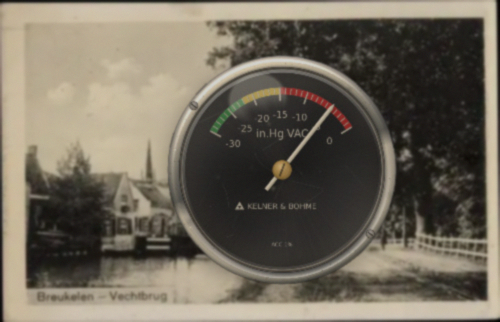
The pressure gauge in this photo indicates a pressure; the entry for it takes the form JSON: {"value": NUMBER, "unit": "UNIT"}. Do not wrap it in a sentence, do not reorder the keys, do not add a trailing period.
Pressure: {"value": -5, "unit": "inHg"}
